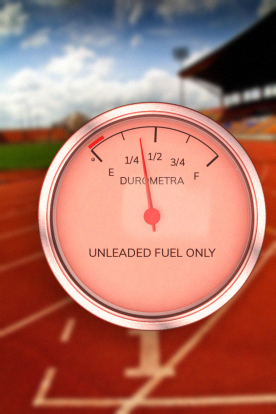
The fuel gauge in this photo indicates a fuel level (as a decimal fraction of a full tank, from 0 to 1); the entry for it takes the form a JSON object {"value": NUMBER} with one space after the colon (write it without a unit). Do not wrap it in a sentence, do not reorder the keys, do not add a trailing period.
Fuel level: {"value": 0.375}
